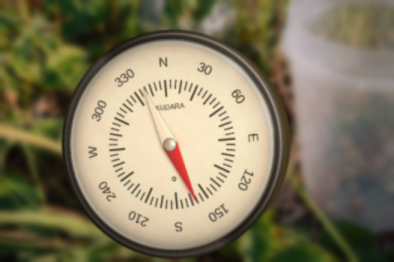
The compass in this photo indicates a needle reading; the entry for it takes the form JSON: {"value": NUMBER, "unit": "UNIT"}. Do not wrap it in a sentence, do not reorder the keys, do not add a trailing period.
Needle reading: {"value": 160, "unit": "°"}
